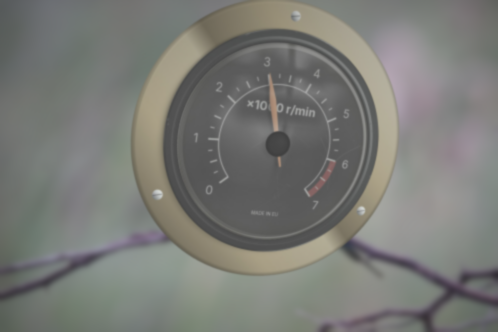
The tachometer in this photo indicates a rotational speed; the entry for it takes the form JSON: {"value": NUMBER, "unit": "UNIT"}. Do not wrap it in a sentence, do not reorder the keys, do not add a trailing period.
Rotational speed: {"value": 3000, "unit": "rpm"}
